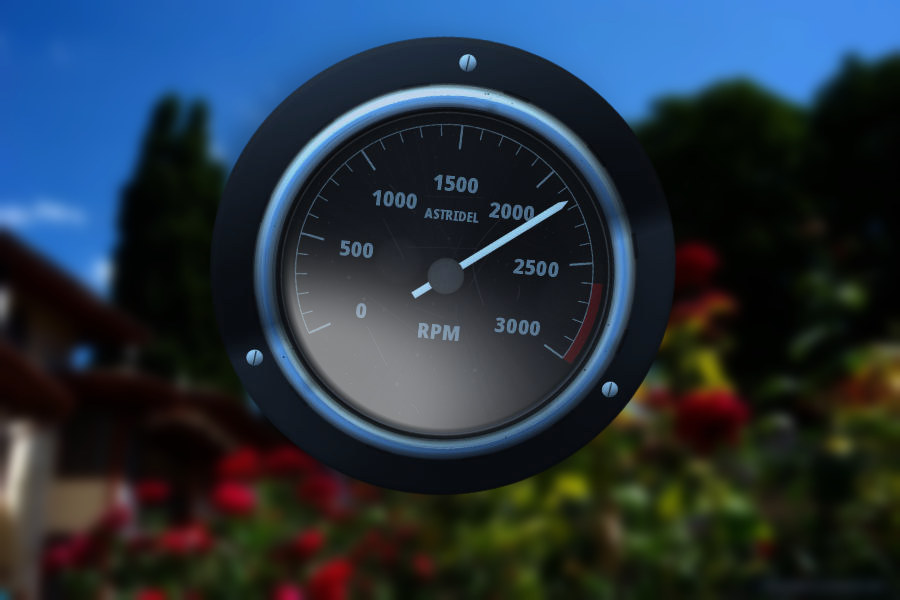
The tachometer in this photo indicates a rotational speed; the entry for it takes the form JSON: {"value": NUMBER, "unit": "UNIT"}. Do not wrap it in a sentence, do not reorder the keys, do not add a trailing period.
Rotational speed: {"value": 2150, "unit": "rpm"}
